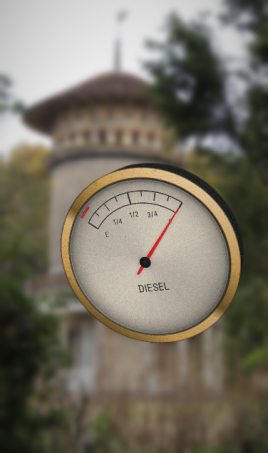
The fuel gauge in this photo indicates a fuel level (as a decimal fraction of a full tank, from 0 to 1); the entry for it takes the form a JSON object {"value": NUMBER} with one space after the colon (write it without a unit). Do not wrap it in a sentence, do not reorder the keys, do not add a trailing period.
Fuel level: {"value": 1}
